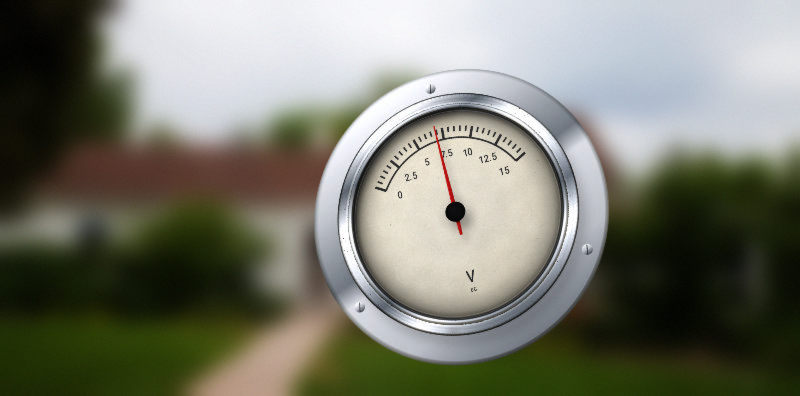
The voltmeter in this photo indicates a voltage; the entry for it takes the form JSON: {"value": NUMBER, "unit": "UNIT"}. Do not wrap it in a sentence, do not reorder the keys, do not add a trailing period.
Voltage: {"value": 7, "unit": "V"}
